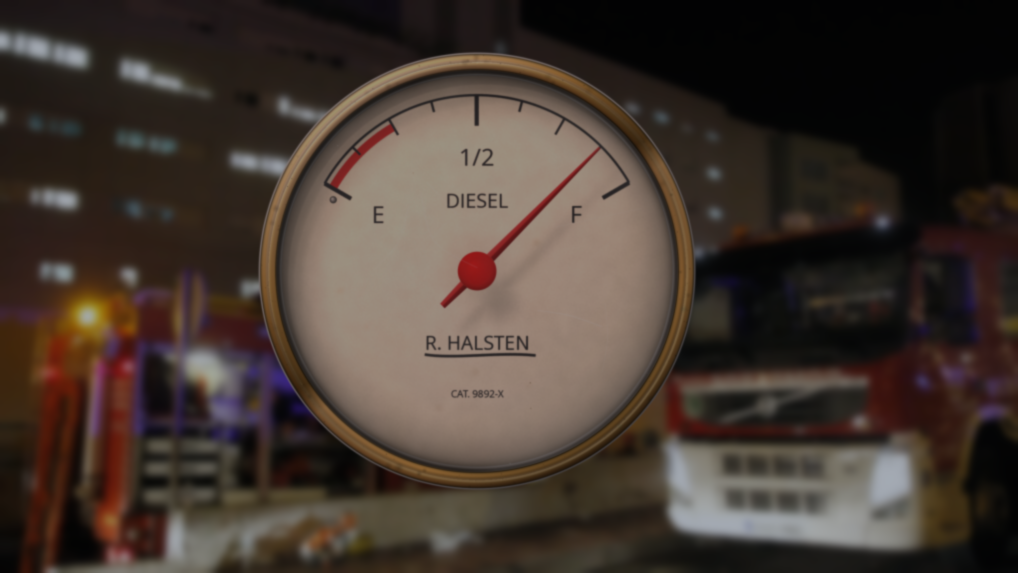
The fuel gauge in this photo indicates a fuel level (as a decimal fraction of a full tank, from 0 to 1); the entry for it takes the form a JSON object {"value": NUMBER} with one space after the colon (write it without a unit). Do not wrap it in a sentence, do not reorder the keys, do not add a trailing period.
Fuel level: {"value": 0.875}
